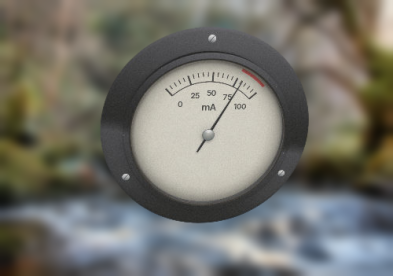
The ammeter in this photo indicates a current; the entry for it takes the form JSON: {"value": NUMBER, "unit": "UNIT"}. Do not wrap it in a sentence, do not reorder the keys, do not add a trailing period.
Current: {"value": 80, "unit": "mA"}
